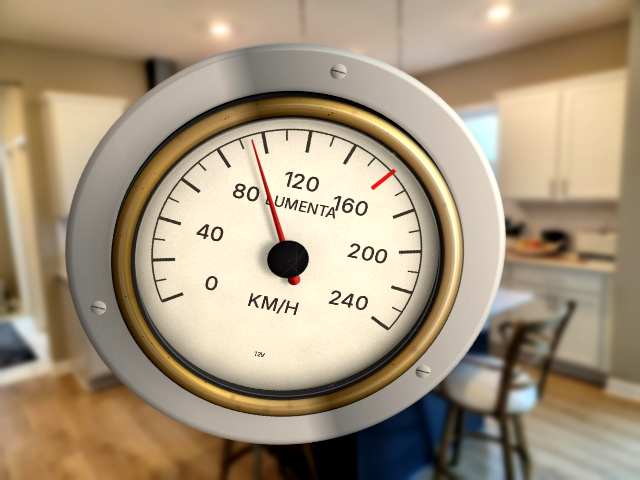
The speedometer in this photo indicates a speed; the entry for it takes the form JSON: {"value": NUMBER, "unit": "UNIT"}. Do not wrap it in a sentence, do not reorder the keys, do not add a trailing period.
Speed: {"value": 95, "unit": "km/h"}
